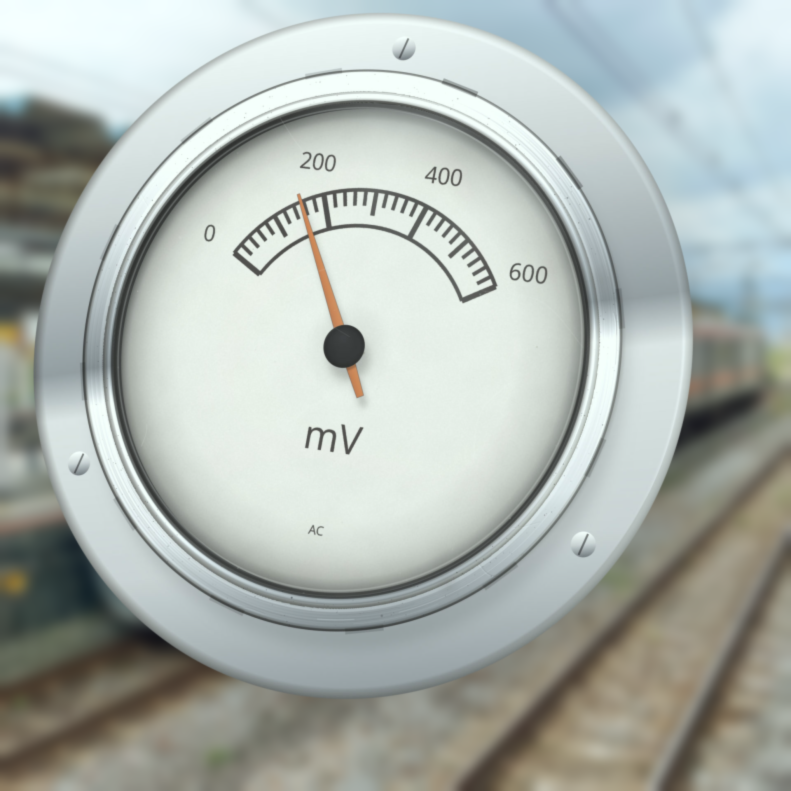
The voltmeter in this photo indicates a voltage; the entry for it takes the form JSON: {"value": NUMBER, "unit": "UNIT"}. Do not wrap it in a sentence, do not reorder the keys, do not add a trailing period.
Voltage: {"value": 160, "unit": "mV"}
